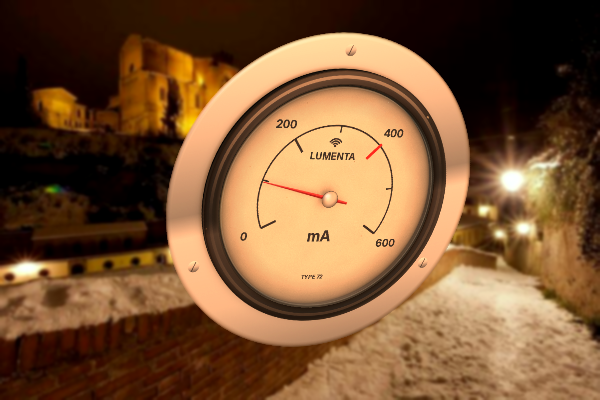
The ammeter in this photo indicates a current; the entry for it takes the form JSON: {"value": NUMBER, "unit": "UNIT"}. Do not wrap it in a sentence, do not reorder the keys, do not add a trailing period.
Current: {"value": 100, "unit": "mA"}
